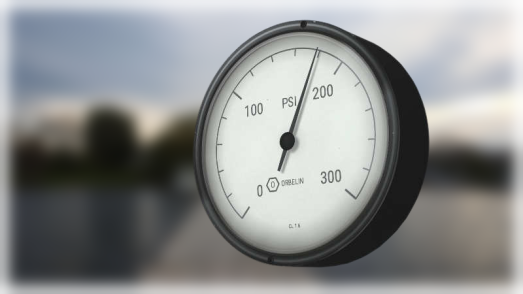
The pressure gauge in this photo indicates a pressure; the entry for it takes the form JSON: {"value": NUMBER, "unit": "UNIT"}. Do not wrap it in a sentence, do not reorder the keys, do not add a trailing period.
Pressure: {"value": 180, "unit": "psi"}
